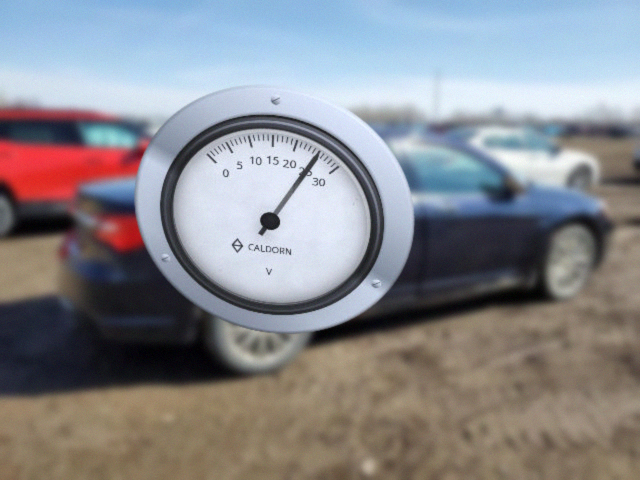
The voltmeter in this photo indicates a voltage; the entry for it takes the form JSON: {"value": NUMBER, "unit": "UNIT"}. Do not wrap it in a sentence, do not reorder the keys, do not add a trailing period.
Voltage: {"value": 25, "unit": "V"}
